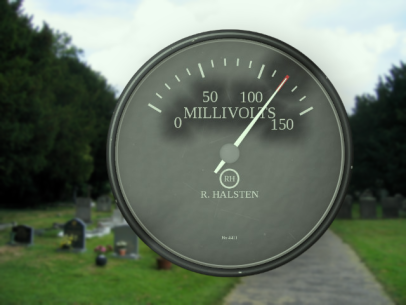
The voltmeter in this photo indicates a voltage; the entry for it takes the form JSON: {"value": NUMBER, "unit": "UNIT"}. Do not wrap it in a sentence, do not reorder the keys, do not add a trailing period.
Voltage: {"value": 120, "unit": "mV"}
